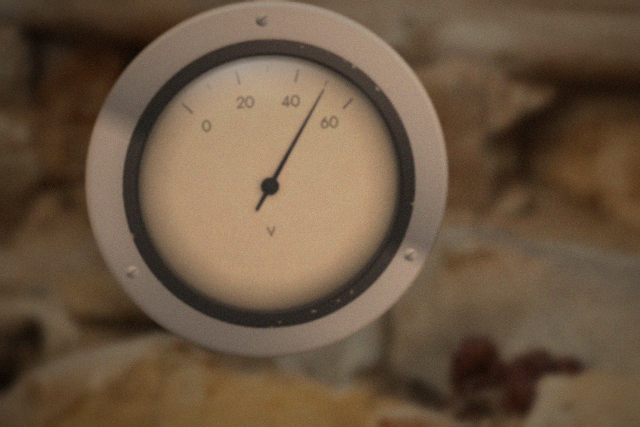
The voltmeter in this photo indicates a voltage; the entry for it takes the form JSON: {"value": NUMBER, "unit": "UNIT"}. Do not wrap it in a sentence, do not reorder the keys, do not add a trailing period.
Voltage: {"value": 50, "unit": "V"}
